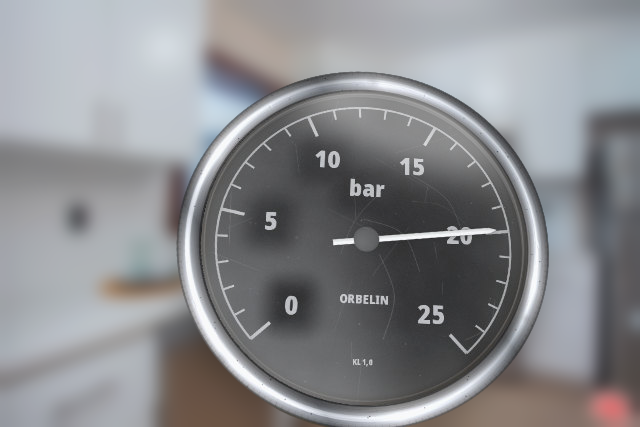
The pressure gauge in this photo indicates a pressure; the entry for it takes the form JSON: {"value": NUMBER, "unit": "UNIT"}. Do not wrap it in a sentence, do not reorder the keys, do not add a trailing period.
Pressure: {"value": 20, "unit": "bar"}
